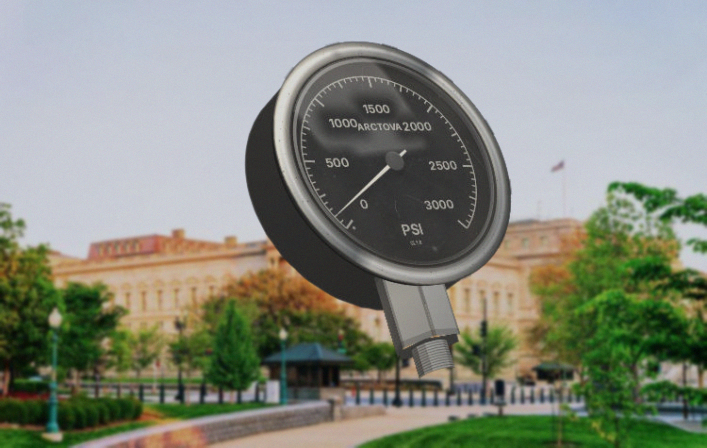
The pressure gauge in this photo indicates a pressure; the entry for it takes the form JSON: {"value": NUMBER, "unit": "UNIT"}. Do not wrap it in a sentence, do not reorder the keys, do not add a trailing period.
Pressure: {"value": 100, "unit": "psi"}
